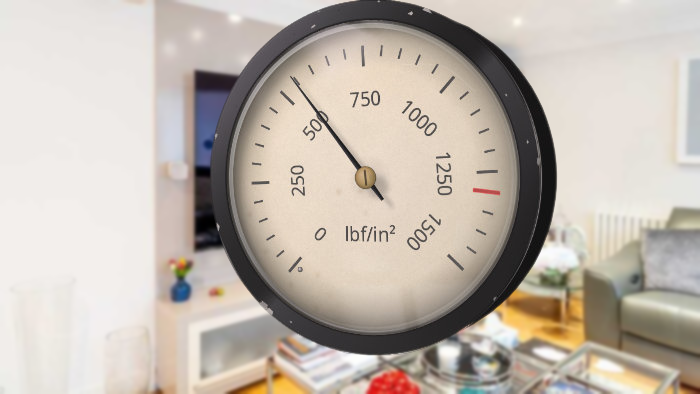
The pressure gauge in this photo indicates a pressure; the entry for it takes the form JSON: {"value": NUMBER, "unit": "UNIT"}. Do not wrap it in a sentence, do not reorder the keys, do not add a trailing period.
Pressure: {"value": 550, "unit": "psi"}
